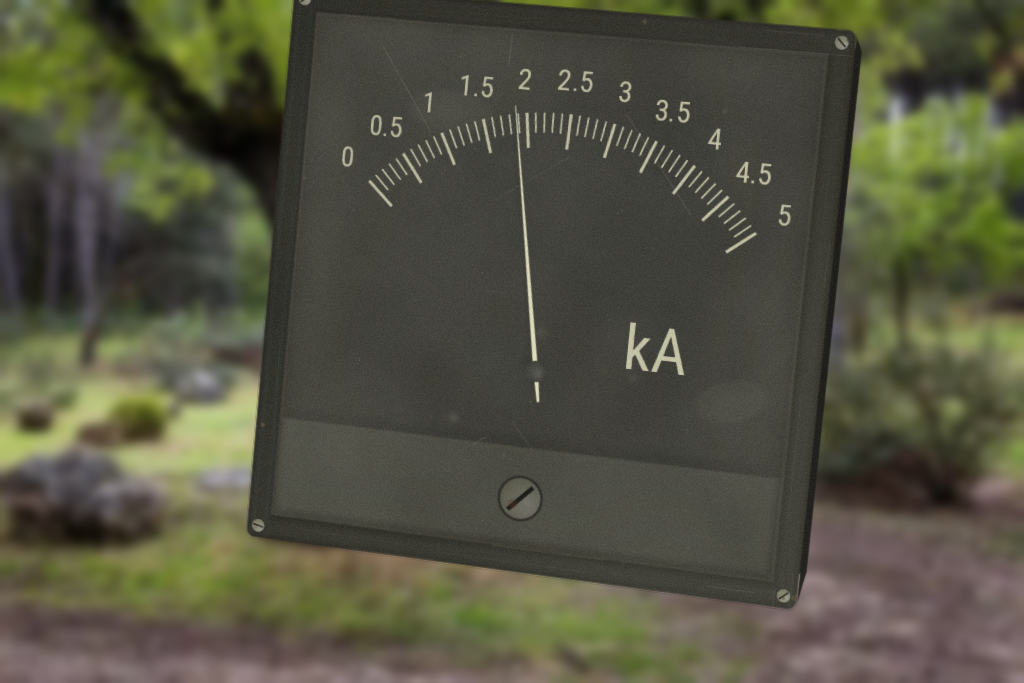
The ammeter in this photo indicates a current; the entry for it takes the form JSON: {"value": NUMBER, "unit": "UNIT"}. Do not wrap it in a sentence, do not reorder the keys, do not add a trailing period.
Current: {"value": 1.9, "unit": "kA"}
